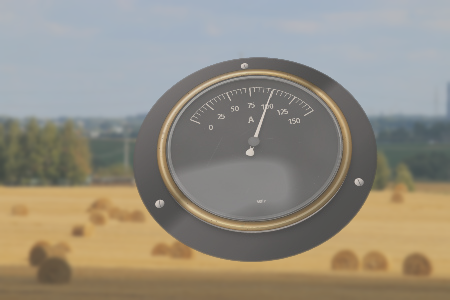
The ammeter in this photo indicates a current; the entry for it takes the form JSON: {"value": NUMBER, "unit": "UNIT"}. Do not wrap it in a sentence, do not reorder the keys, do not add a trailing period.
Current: {"value": 100, "unit": "A"}
